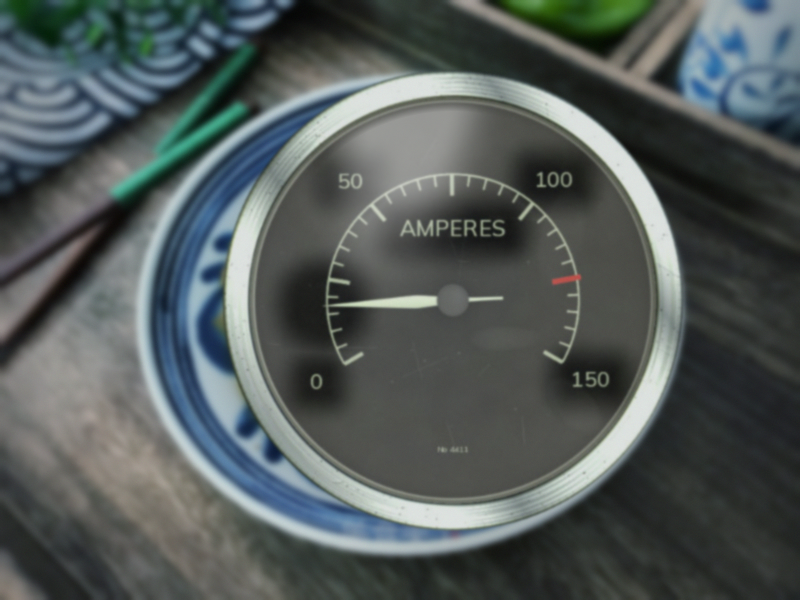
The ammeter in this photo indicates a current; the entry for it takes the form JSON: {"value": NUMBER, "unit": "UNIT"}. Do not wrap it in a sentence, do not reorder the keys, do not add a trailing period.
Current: {"value": 17.5, "unit": "A"}
